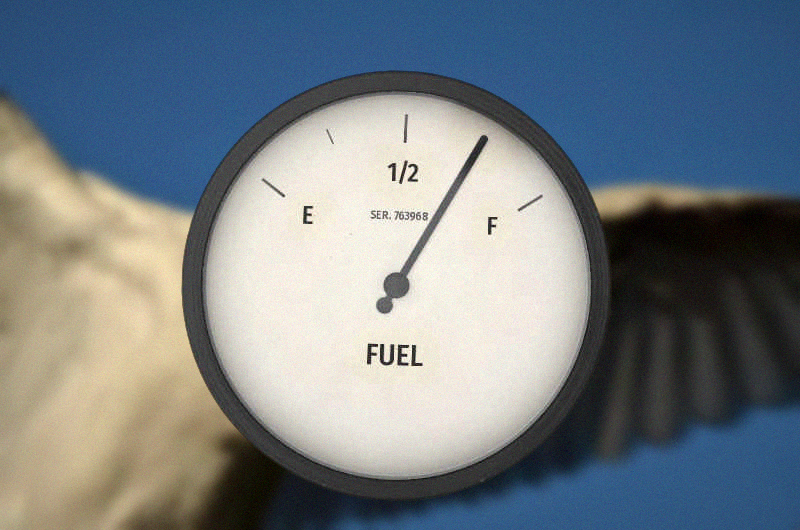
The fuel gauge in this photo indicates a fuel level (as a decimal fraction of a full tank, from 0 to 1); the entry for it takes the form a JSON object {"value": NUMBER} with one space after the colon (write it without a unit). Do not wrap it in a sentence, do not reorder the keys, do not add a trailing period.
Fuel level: {"value": 0.75}
